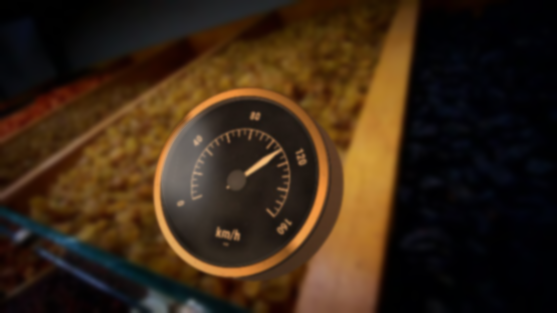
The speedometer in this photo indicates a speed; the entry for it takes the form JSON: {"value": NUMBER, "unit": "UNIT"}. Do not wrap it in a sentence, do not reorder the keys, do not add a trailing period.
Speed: {"value": 110, "unit": "km/h"}
